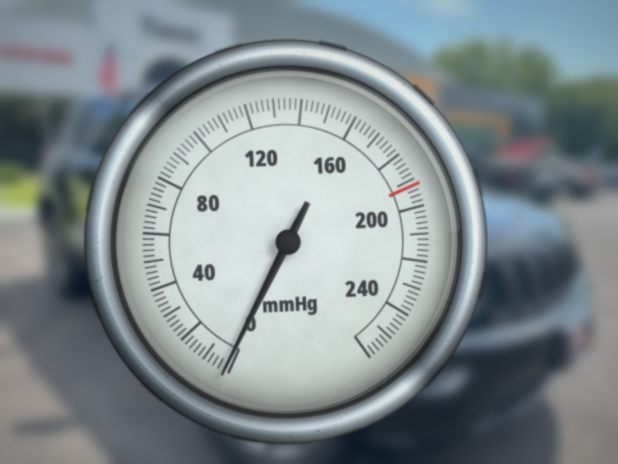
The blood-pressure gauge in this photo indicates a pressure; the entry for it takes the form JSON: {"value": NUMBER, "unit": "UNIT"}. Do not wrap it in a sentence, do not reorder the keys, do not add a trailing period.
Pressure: {"value": 2, "unit": "mmHg"}
